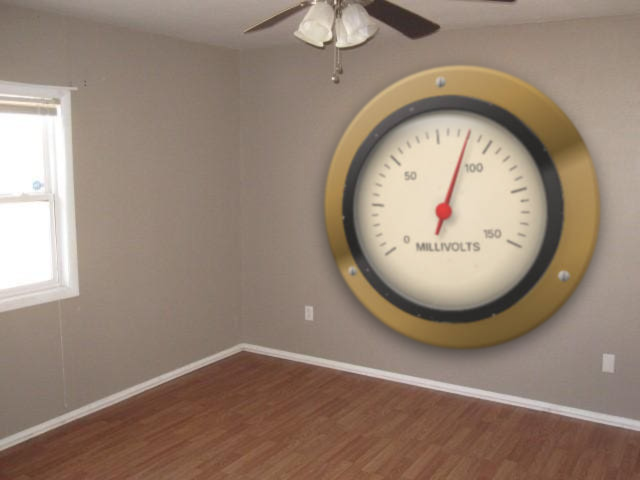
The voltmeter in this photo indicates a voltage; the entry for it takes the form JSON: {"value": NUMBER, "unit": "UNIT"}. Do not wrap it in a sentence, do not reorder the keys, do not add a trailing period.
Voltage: {"value": 90, "unit": "mV"}
